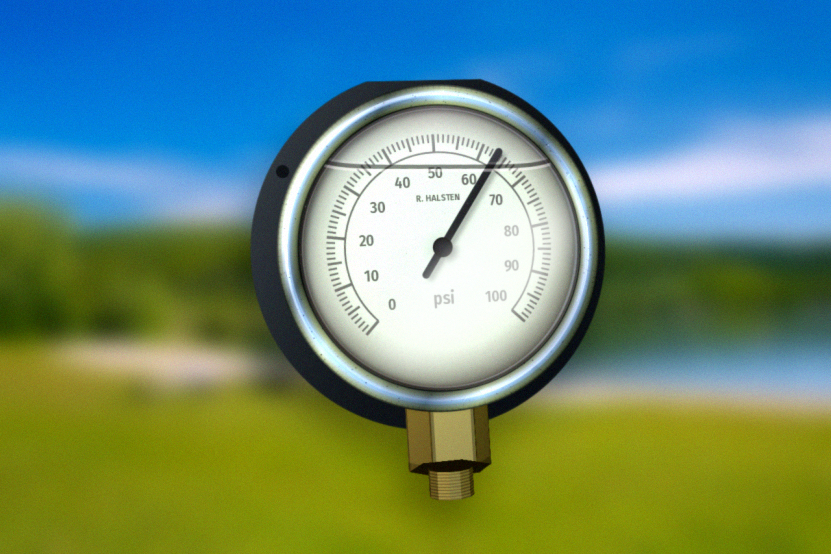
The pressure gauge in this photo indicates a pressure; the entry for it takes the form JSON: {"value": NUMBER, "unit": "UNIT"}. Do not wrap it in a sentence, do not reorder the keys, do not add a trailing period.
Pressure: {"value": 63, "unit": "psi"}
